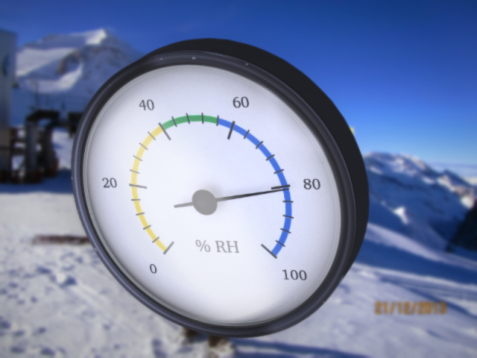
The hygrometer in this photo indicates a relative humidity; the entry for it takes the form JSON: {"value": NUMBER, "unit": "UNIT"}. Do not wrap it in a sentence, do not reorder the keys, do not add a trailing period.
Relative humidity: {"value": 80, "unit": "%"}
